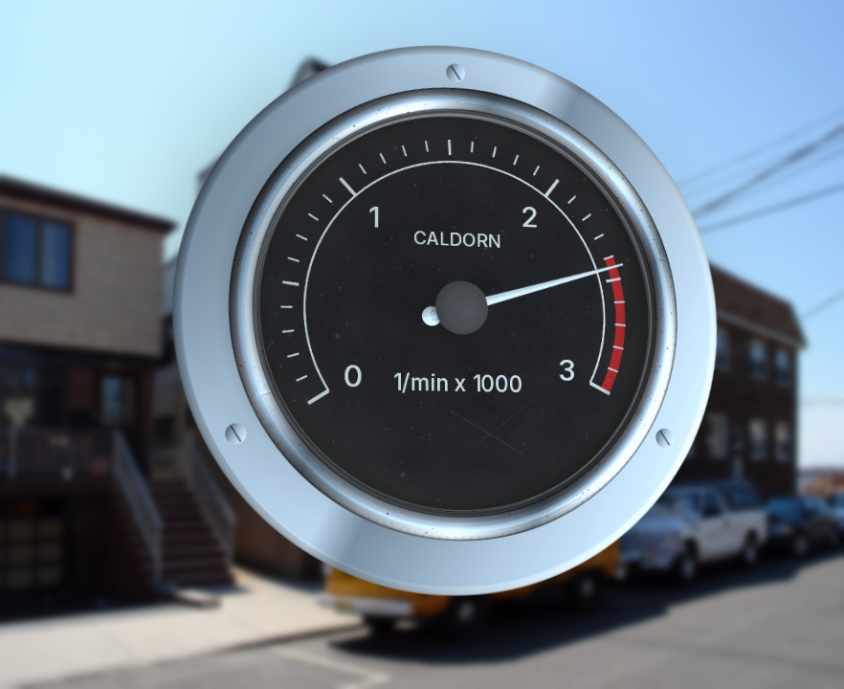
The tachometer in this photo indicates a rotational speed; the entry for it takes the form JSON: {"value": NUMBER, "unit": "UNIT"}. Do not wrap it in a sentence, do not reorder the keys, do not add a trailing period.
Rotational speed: {"value": 2450, "unit": "rpm"}
